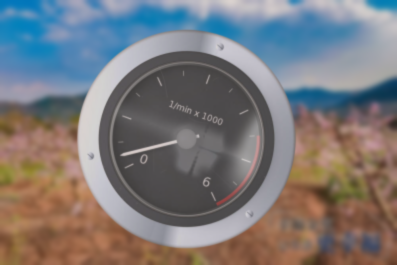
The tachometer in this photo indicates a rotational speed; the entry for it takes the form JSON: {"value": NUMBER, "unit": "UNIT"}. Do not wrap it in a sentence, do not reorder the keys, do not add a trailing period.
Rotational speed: {"value": 250, "unit": "rpm"}
